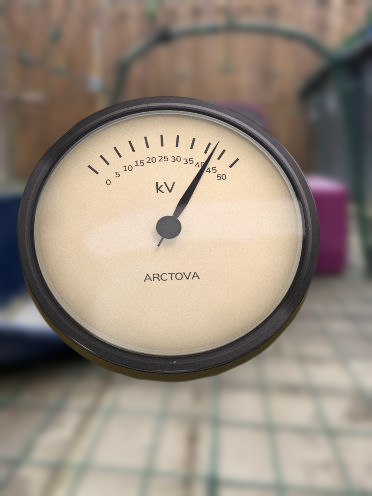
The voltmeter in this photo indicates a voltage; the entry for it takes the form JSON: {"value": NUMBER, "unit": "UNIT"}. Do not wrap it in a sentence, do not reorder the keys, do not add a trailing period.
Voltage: {"value": 42.5, "unit": "kV"}
